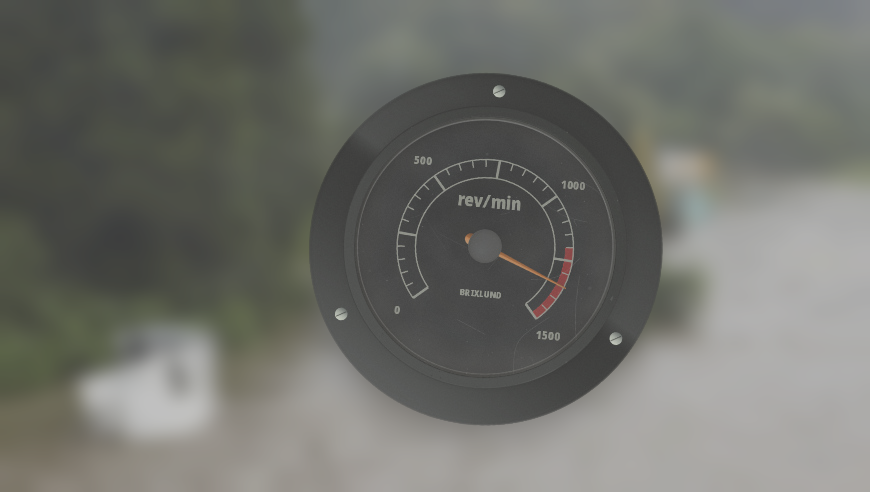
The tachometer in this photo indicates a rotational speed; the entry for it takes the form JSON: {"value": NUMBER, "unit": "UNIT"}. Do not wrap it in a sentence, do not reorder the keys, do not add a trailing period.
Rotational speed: {"value": 1350, "unit": "rpm"}
